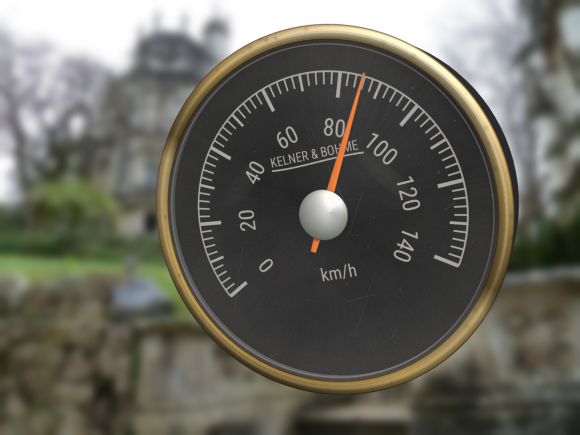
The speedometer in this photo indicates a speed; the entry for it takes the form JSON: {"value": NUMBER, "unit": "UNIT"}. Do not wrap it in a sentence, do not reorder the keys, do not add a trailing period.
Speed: {"value": 86, "unit": "km/h"}
